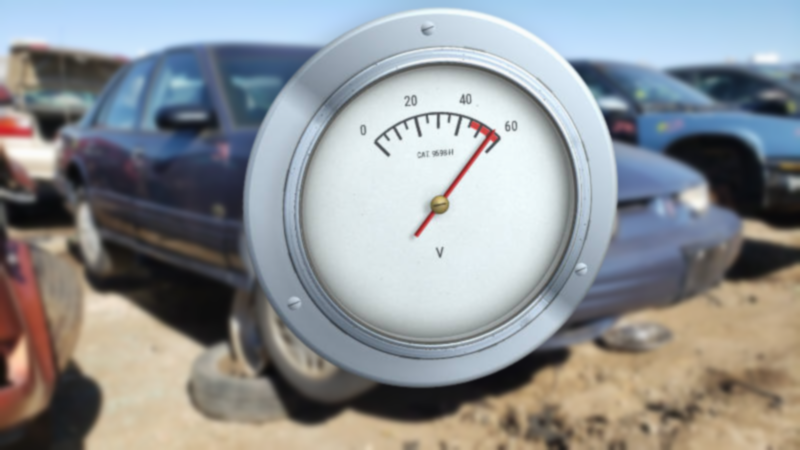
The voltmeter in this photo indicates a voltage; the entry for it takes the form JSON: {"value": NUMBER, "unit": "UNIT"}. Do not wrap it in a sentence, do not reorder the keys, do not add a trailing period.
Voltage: {"value": 55, "unit": "V"}
